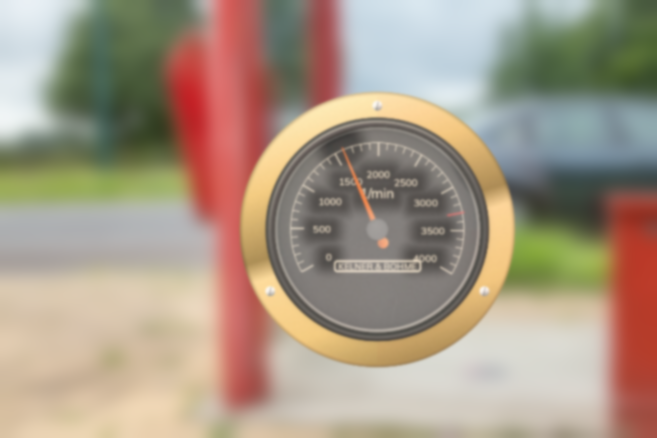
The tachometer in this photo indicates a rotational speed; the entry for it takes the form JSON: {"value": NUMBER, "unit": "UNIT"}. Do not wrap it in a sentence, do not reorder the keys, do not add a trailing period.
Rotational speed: {"value": 1600, "unit": "rpm"}
